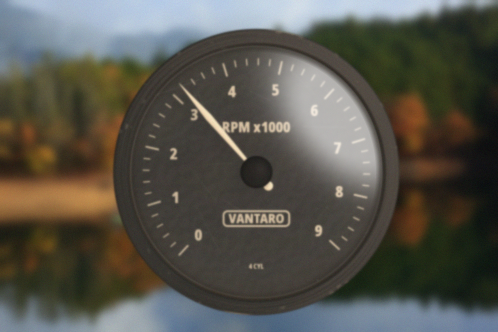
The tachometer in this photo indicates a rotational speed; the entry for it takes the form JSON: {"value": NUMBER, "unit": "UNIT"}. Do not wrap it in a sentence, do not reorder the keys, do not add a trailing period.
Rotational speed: {"value": 3200, "unit": "rpm"}
